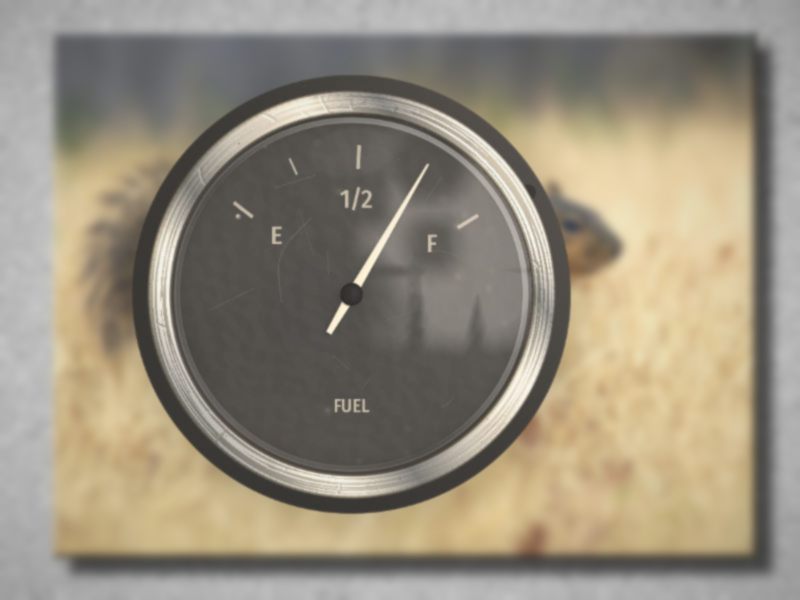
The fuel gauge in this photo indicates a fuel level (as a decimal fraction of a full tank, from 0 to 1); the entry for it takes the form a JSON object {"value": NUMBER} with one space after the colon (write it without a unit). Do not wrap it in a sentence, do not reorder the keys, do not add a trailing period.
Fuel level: {"value": 0.75}
